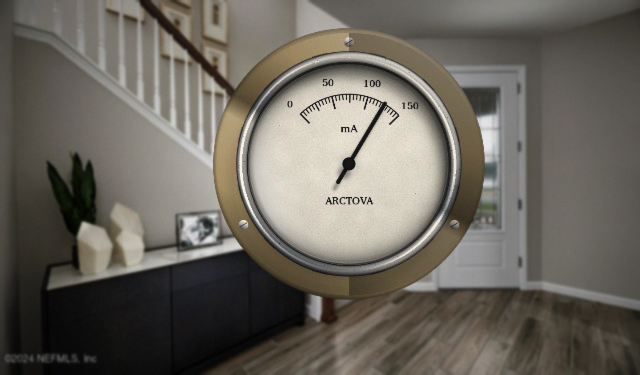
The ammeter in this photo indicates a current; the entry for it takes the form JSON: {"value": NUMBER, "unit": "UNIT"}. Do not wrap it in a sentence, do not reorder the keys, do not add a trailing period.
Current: {"value": 125, "unit": "mA"}
